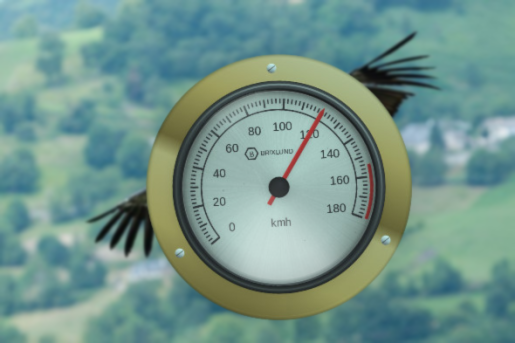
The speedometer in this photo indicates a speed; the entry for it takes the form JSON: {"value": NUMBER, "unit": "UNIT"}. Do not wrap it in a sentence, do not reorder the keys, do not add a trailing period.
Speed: {"value": 120, "unit": "km/h"}
